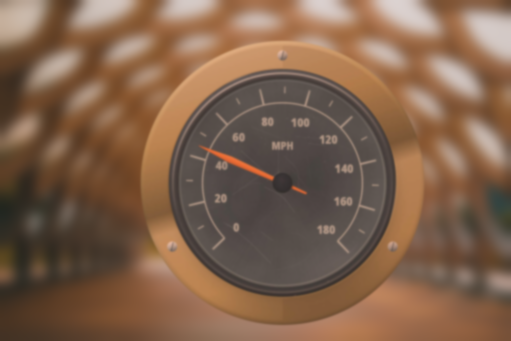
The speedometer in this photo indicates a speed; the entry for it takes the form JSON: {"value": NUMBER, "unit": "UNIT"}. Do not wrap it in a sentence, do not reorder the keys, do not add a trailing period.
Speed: {"value": 45, "unit": "mph"}
